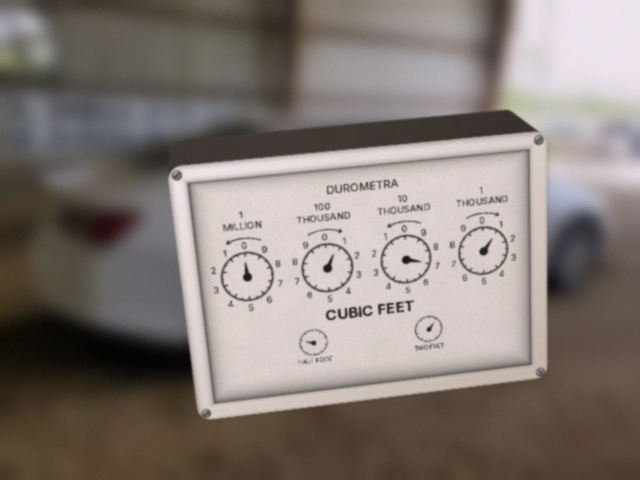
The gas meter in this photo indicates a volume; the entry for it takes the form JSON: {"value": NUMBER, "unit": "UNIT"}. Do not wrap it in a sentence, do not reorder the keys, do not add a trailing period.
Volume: {"value": 7100, "unit": "ft³"}
